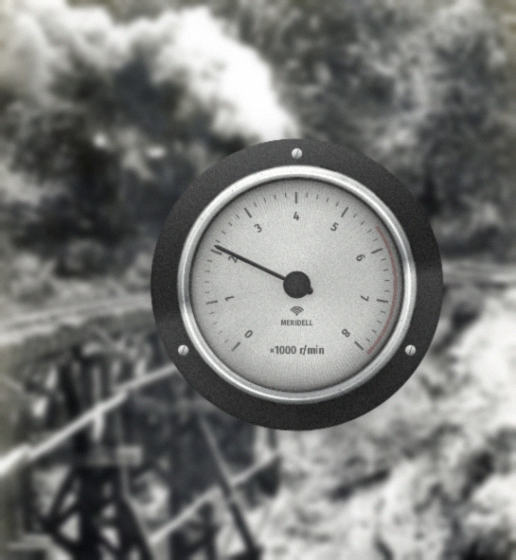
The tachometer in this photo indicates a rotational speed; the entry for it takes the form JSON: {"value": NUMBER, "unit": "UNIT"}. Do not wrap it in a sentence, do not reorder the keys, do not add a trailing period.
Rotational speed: {"value": 2100, "unit": "rpm"}
